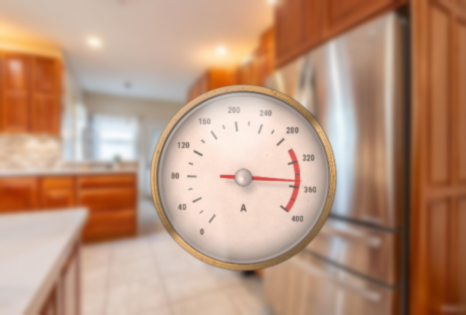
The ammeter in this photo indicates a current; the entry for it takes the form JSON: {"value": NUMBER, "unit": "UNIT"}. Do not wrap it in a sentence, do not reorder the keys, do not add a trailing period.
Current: {"value": 350, "unit": "A"}
